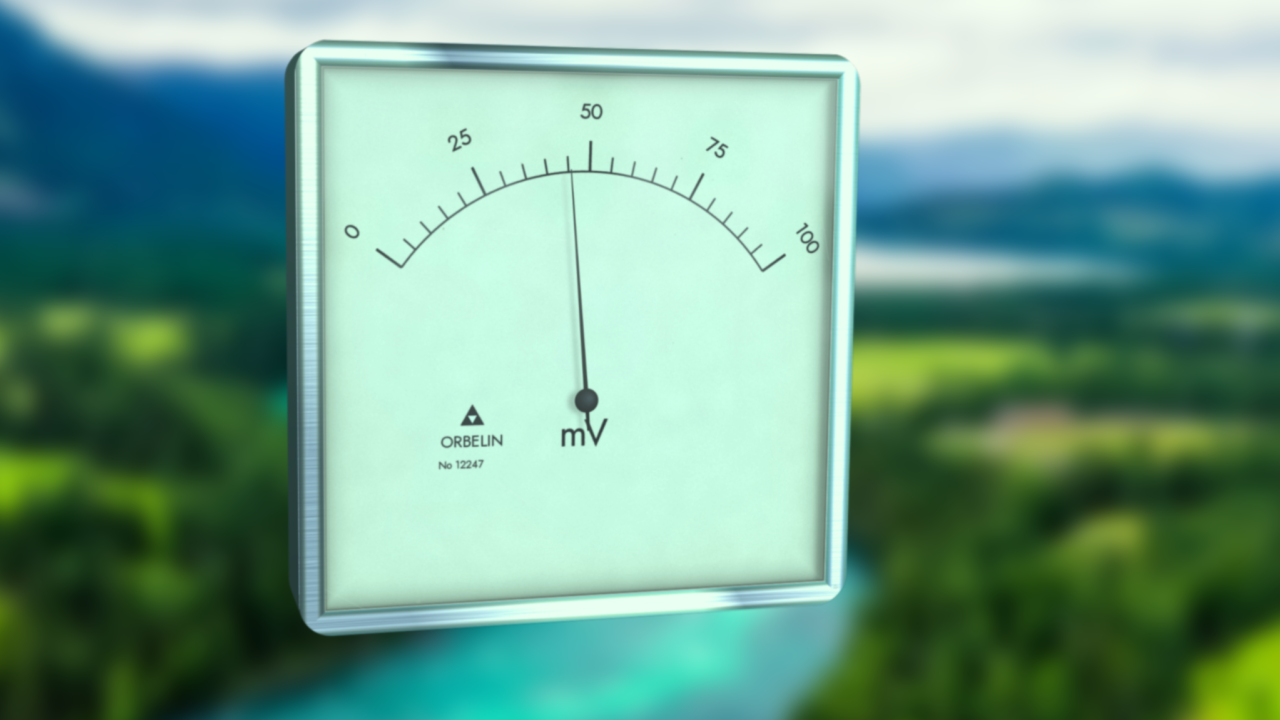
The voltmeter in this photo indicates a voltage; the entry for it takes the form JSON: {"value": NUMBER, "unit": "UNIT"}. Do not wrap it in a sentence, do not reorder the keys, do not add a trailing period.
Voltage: {"value": 45, "unit": "mV"}
